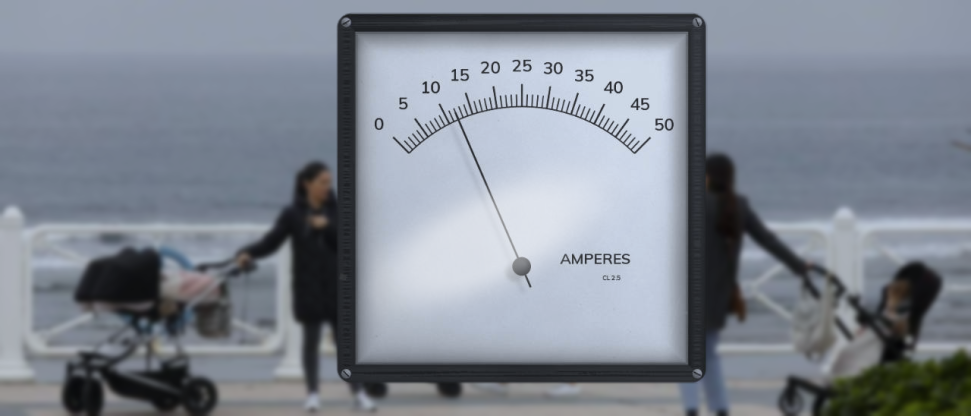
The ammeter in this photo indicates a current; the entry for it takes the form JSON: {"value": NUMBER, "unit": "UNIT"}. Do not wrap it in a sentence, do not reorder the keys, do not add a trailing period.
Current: {"value": 12, "unit": "A"}
